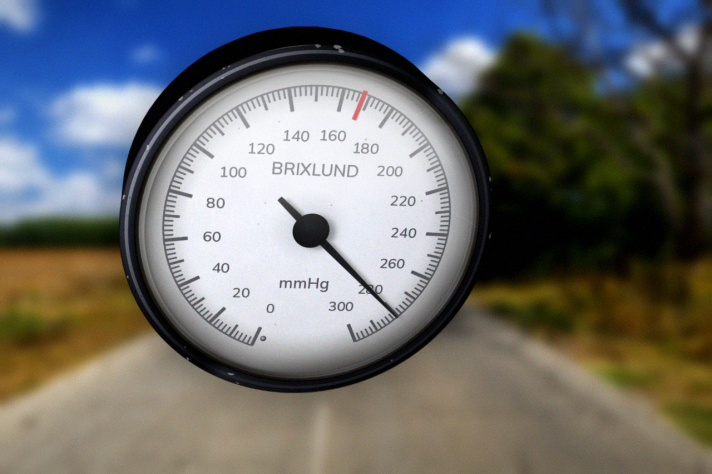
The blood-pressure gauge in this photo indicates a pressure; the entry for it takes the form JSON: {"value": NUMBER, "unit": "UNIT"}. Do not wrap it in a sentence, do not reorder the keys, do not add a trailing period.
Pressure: {"value": 280, "unit": "mmHg"}
